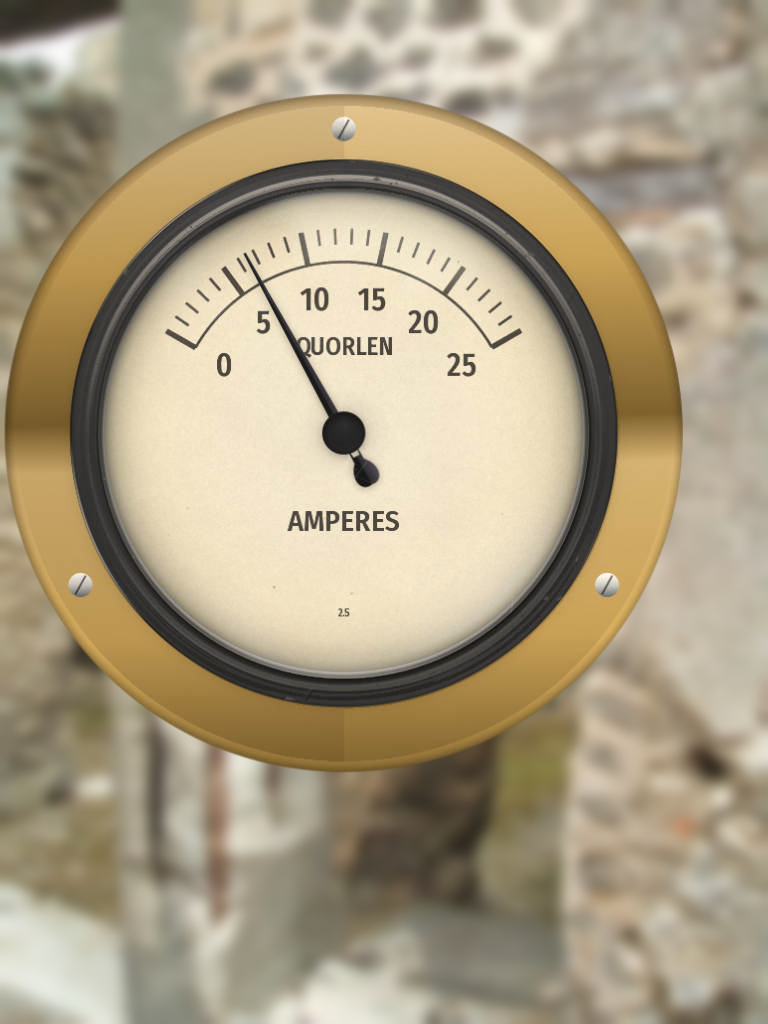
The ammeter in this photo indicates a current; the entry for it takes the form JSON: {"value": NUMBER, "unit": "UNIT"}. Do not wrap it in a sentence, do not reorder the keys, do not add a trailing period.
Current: {"value": 6.5, "unit": "A"}
